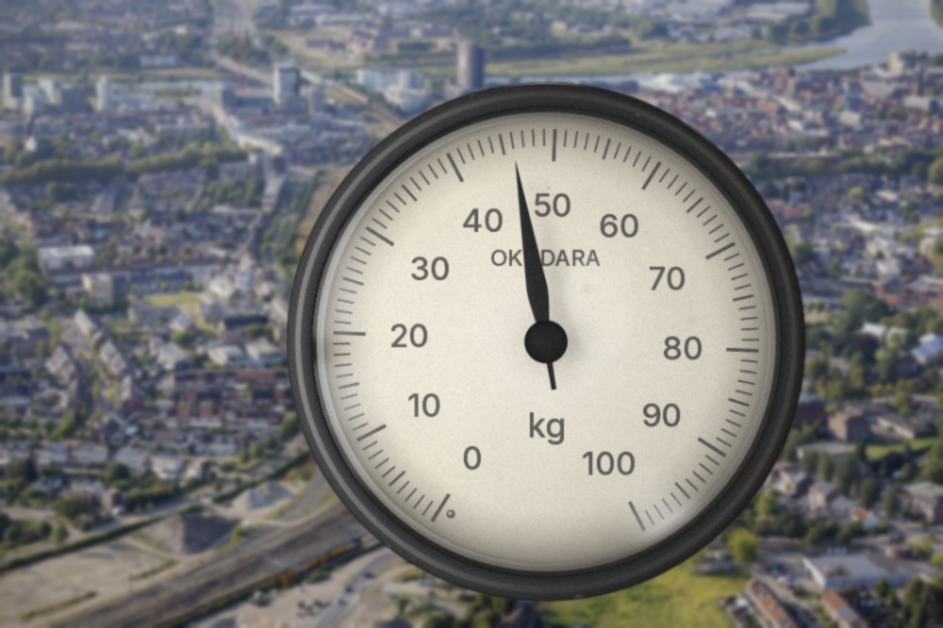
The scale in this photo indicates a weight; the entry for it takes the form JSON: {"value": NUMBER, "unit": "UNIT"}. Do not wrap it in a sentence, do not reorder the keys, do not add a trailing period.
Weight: {"value": 46, "unit": "kg"}
